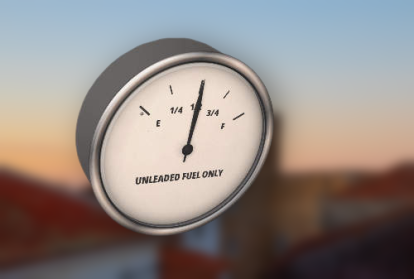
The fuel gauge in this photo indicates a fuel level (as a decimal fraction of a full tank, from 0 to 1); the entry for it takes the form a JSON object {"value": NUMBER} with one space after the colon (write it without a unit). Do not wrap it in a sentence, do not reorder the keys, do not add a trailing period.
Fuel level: {"value": 0.5}
